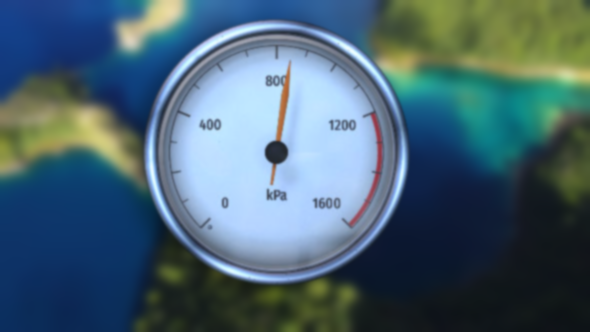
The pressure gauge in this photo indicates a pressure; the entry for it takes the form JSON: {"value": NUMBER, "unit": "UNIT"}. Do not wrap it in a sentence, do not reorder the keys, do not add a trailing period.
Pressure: {"value": 850, "unit": "kPa"}
